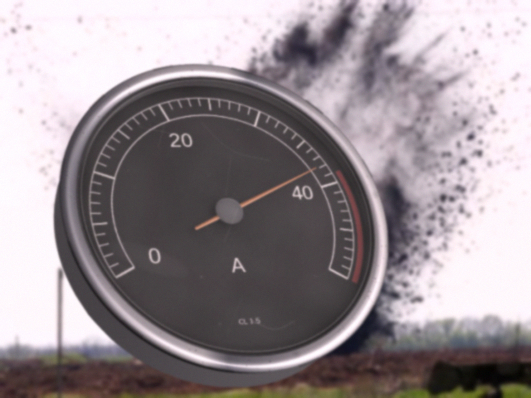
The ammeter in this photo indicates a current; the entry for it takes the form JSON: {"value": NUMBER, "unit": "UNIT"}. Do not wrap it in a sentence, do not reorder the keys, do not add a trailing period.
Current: {"value": 38, "unit": "A"}
